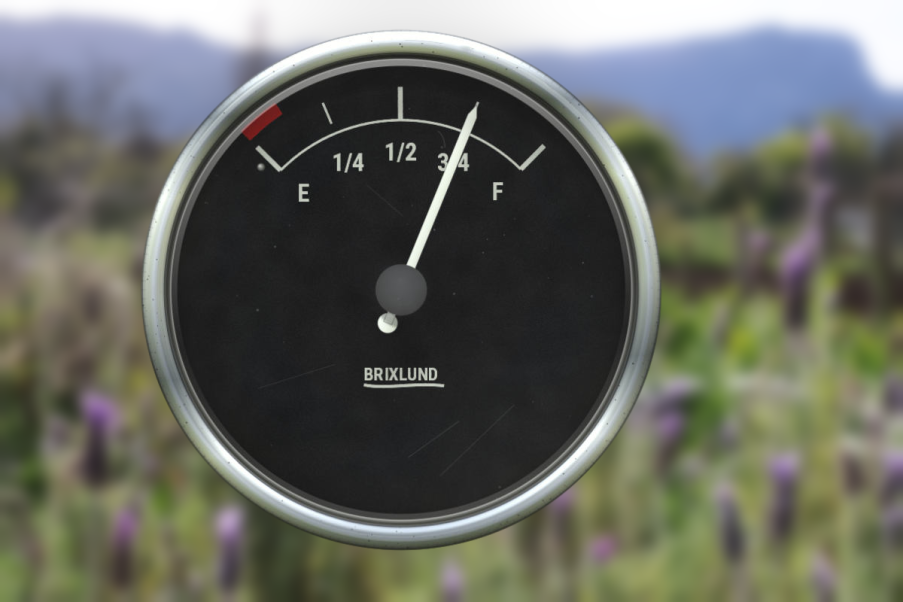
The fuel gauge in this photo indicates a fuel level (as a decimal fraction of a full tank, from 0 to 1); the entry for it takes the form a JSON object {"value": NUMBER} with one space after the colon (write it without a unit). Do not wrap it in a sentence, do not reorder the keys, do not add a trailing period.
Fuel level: {"value": 0.75}
